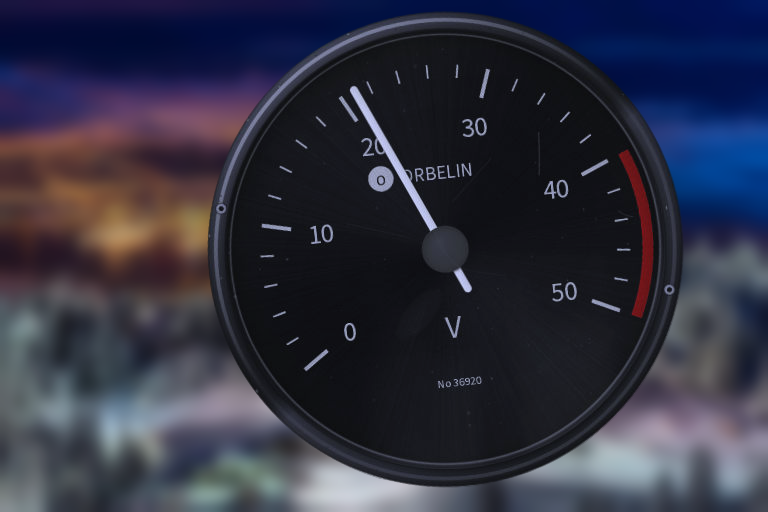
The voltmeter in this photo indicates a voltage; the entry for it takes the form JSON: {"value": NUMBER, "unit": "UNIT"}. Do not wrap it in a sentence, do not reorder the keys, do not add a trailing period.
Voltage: {"value": 21, "unit": "V"}
